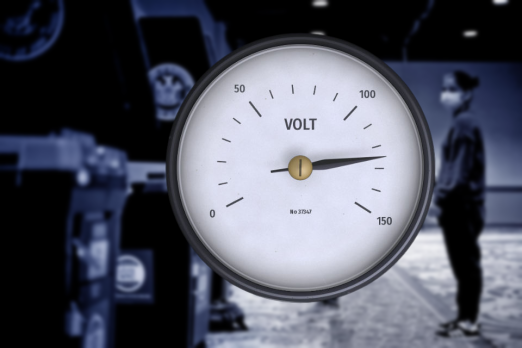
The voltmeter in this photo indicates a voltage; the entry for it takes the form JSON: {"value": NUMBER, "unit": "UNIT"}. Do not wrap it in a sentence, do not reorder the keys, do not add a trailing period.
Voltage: {"value": 125, "unit": "V"}
